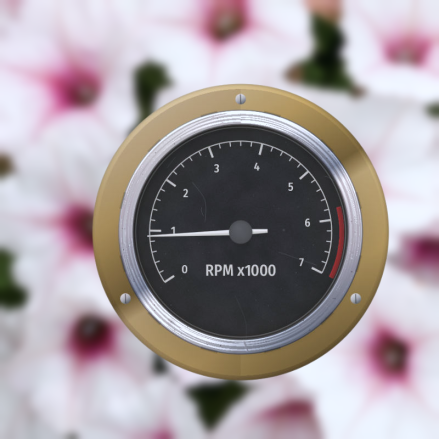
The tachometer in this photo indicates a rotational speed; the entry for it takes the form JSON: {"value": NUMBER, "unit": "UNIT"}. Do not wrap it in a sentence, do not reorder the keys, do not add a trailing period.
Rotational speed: {"value": 900, "unit": "rpm"}
